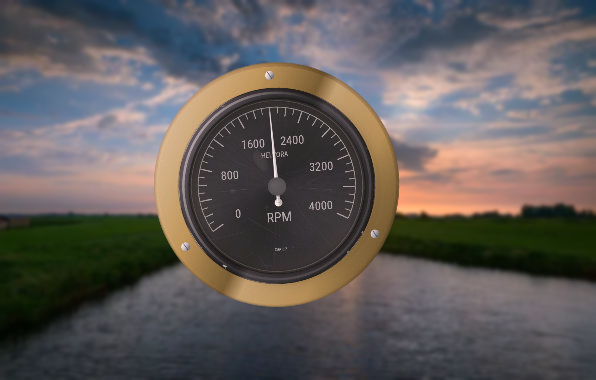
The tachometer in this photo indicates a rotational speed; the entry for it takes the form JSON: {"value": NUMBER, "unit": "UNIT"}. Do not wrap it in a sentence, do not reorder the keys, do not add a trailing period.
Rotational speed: {"value": 2000, "unit": "rpm"}
